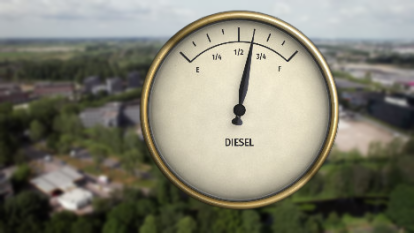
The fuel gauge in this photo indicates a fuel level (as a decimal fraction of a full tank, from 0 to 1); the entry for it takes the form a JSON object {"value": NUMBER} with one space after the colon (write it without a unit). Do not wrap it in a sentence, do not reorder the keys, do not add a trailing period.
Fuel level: {"value": 0.625}
